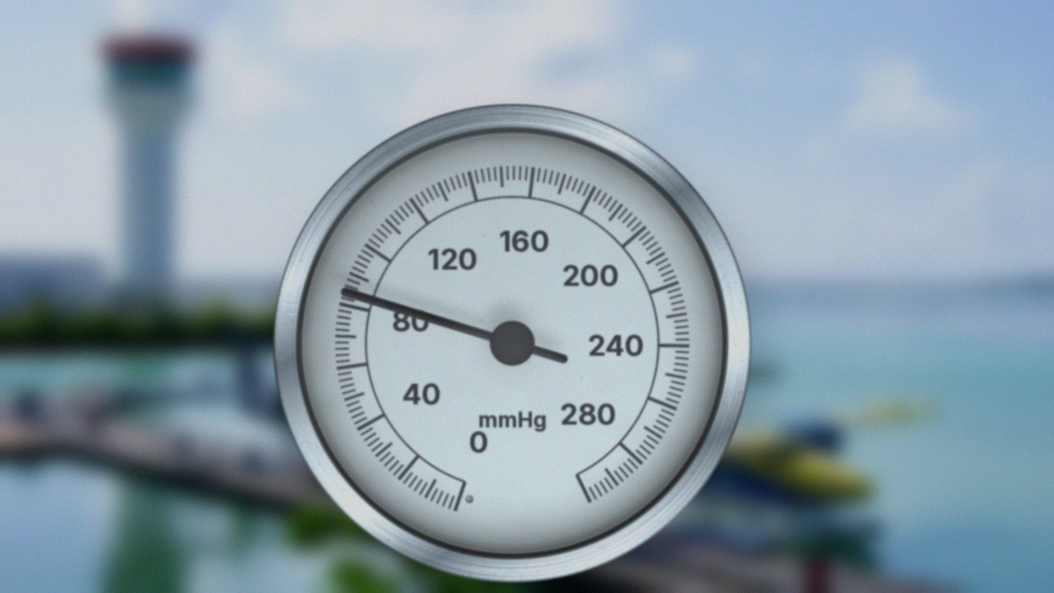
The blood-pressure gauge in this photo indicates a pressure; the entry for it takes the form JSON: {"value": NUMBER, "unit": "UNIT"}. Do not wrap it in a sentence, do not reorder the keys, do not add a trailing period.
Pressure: {"value": 84, "unit": "mmHg"}
